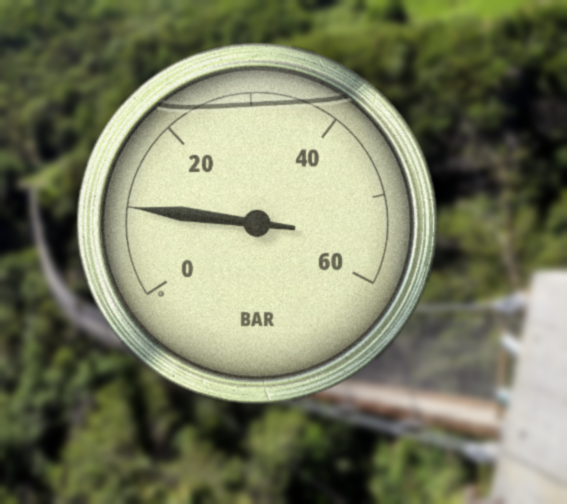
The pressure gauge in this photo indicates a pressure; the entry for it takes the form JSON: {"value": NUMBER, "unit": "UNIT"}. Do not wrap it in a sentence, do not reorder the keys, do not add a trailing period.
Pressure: {"value": 10, "unit": "bar"}
